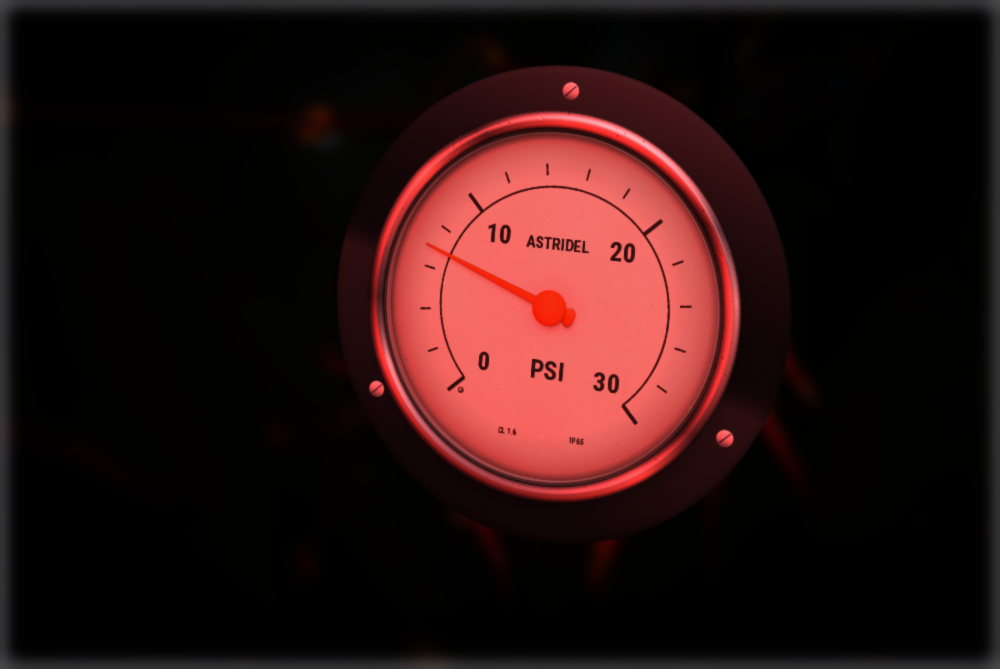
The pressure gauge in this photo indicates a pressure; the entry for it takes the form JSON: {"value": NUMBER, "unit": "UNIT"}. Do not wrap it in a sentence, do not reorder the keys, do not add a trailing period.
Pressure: {"value": 7, "unit": "psi"}
